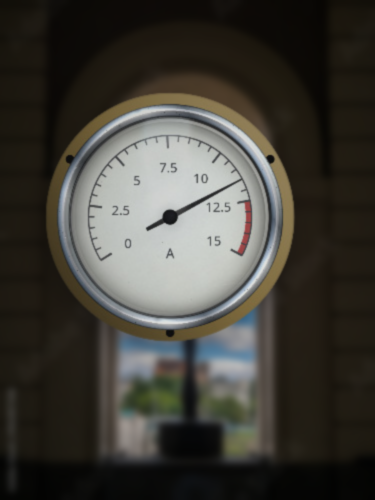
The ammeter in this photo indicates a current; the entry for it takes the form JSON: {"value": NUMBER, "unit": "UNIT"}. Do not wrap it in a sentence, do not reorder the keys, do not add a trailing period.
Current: {"value": 11.5, "unit": "A"}
